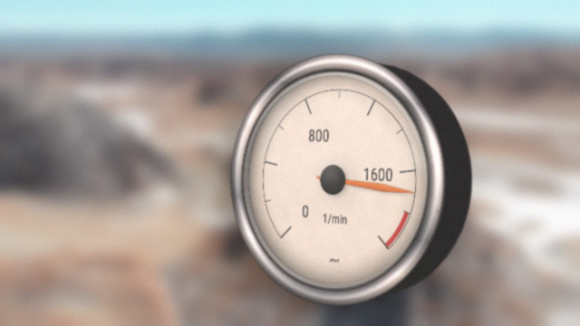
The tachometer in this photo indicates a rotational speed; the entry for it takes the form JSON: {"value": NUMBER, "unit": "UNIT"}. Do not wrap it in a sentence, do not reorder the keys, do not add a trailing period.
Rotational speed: {"value": 1700, "unit": "rpm"}
